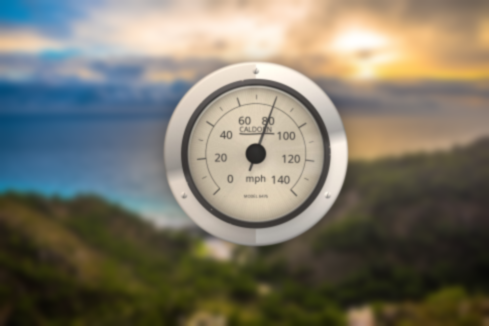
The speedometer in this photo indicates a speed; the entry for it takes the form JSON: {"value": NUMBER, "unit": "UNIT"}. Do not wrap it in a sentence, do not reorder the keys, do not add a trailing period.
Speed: {"value": 80, "unit": "mph"}
